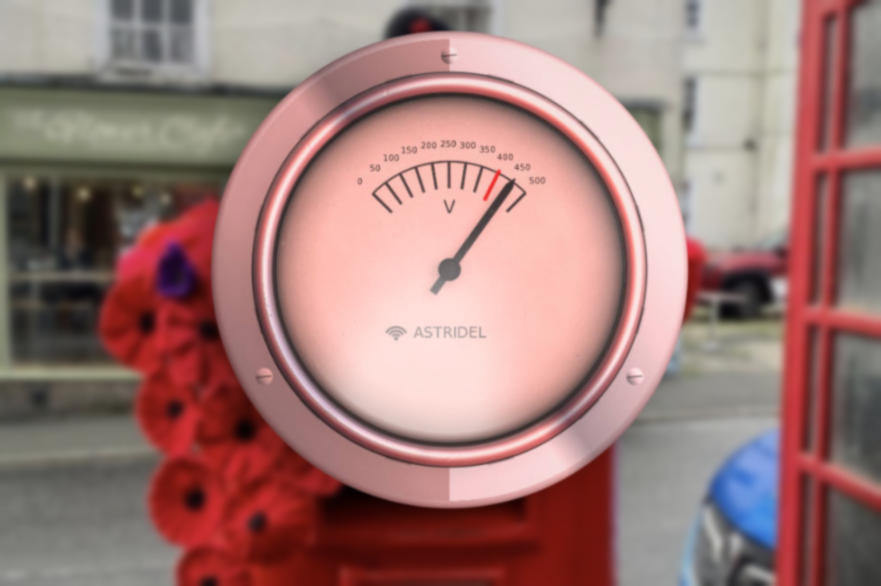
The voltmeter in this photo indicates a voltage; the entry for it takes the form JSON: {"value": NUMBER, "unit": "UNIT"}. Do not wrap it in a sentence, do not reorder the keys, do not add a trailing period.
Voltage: {"value": 450, "unit": "V"}
